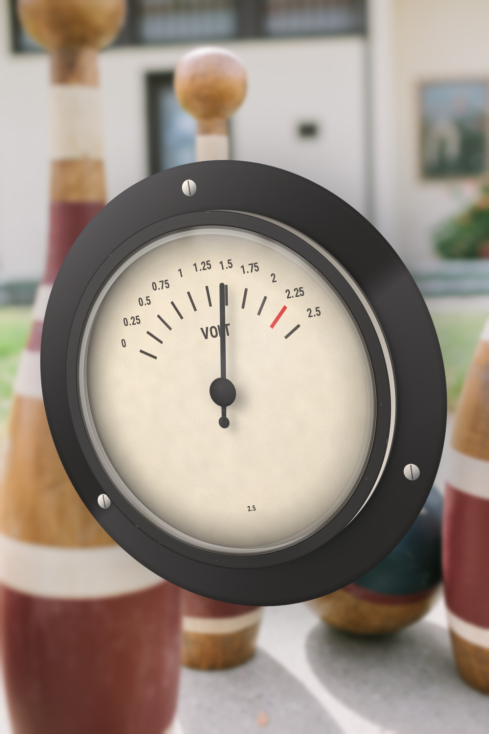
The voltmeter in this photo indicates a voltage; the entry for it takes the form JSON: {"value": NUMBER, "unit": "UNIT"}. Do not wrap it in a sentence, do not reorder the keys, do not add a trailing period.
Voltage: {"value": 1.5, "unit": "V"}
